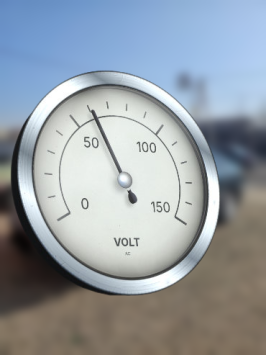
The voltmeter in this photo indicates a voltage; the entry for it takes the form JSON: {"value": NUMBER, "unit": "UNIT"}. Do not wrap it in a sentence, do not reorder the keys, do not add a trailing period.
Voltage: {"value": 60, "unit": "V"}
